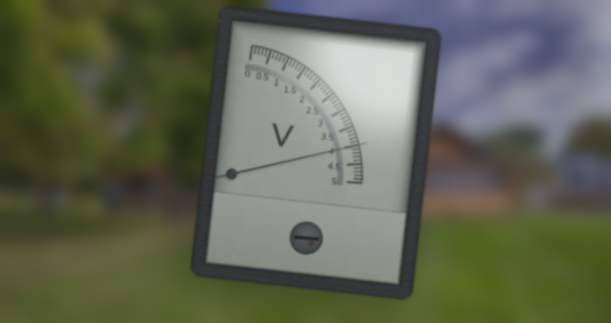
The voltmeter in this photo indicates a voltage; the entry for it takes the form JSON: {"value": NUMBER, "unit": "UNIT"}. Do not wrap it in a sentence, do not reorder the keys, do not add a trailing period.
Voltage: {"value": 4, "unit": "V"}
